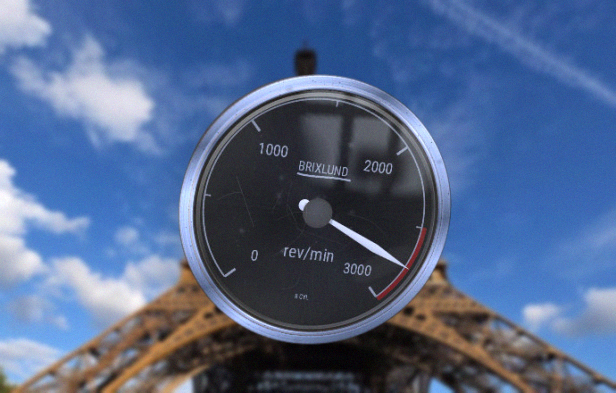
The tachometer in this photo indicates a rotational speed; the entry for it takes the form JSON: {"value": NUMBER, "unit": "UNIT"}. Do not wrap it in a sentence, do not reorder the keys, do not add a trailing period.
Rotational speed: {"value": 2750, "unit": "rpm"}
